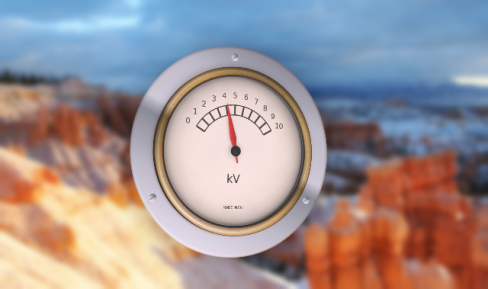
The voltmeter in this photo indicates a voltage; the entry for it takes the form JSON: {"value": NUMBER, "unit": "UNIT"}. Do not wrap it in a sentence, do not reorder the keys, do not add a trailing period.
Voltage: {"value": 4, "unit": "kV"}
